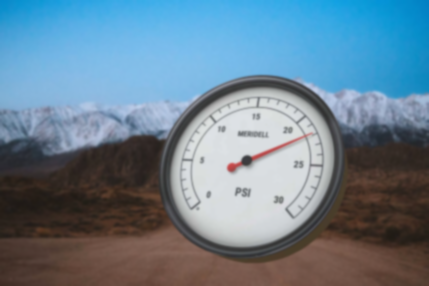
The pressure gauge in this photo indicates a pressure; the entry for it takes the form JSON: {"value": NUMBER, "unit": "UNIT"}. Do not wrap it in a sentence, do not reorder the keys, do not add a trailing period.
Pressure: {"value": 22, "unit": "psi"}
